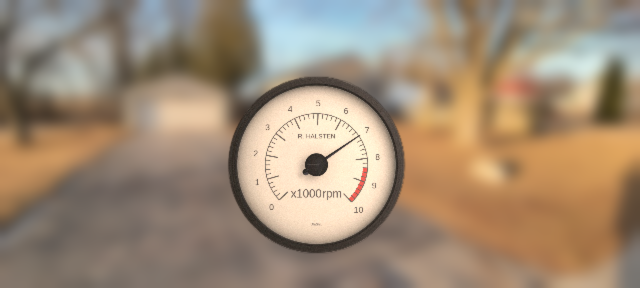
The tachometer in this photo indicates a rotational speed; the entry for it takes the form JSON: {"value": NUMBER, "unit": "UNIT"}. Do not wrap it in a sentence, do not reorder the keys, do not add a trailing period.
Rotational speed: {"value": 7000, "unit": "rpm"}
